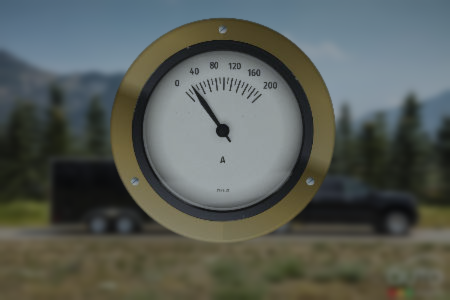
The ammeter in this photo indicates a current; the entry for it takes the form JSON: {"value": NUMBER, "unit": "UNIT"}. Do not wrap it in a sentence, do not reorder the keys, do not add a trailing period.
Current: {"value": 20, "unit": "A"}
